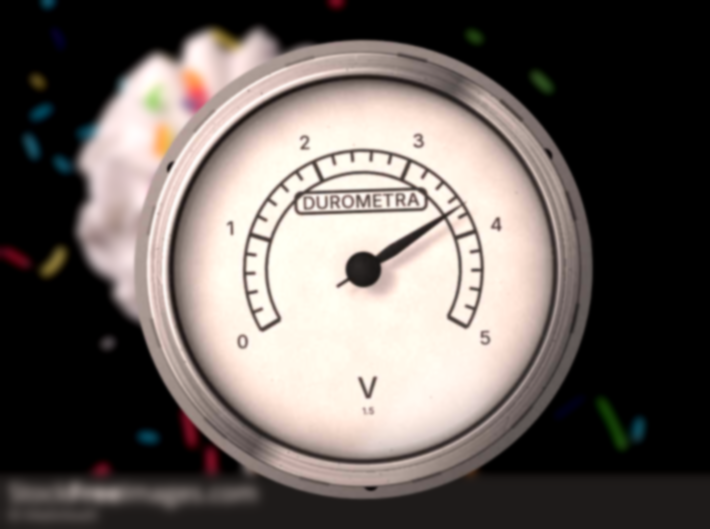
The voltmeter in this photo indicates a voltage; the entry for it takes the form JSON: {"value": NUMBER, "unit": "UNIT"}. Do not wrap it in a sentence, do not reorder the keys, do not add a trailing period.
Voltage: {"value": 3.7, "unit": "V"}
